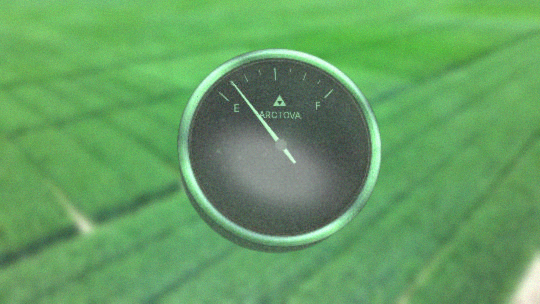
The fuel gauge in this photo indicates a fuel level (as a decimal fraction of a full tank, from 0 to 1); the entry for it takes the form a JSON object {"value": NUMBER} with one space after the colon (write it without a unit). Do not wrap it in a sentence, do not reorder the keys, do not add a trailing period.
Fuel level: {"value": 0.125}
